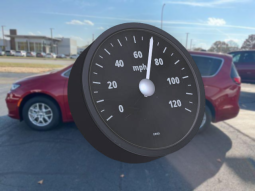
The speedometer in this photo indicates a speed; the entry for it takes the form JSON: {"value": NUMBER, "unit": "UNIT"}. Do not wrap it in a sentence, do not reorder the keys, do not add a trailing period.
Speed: {"value": 70, "unit": "mph"}
